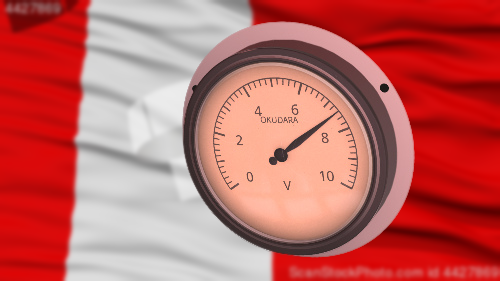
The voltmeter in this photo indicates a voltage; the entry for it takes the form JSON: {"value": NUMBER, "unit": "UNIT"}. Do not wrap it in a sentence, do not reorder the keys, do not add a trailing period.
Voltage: {"value": 7.4, "unit": "V"}
